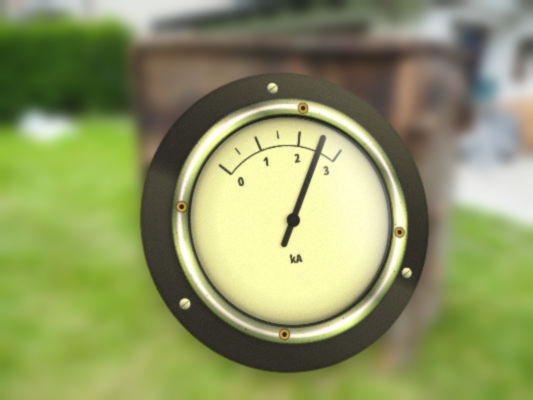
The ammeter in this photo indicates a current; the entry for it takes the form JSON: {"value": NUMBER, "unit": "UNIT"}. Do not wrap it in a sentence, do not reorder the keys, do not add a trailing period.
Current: {"value": 2.5, "unit": "kA"}
